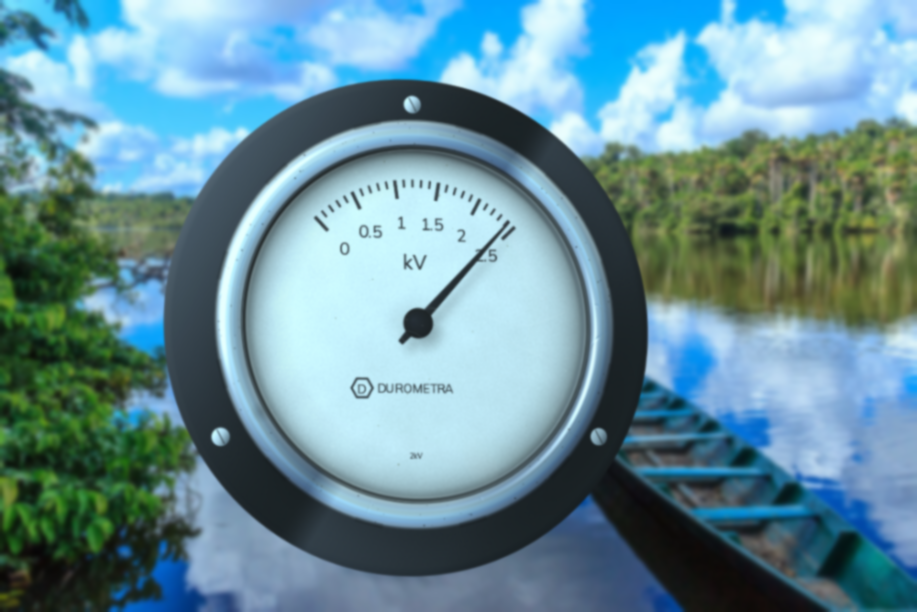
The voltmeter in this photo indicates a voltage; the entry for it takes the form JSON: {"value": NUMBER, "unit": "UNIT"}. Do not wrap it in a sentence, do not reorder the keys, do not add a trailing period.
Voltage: {"value": 2.4, "unit": "kV"}
